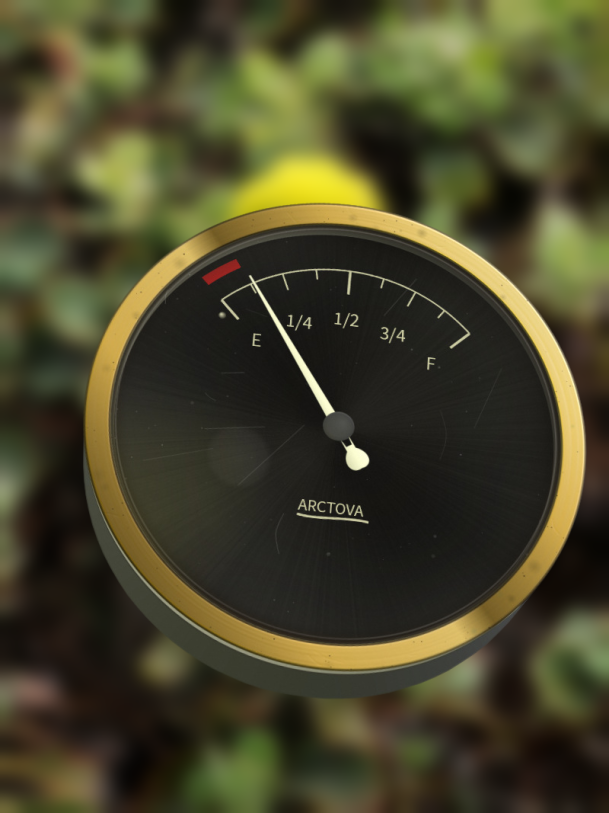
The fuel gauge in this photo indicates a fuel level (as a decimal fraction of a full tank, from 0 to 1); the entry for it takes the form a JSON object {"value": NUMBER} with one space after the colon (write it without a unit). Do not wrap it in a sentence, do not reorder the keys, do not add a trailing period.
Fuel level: {"value": 0.125}
